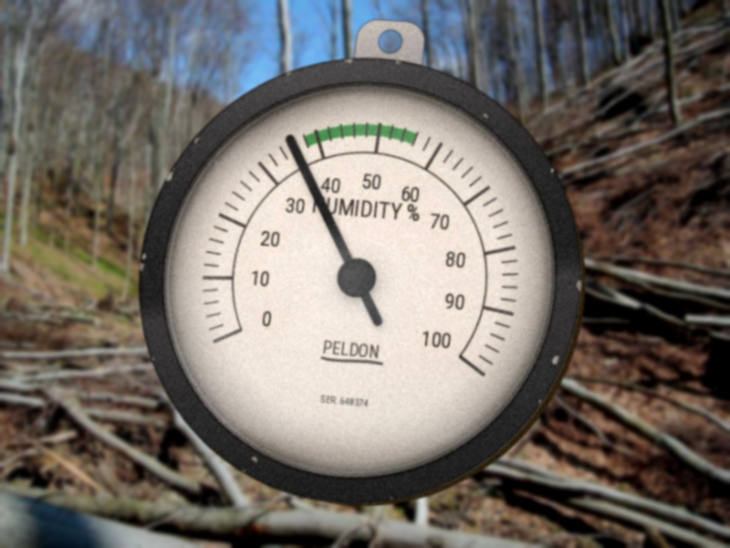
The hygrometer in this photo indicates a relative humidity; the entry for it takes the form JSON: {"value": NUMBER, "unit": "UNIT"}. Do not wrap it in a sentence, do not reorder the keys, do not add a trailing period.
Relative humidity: {"value": 36, "unit": "%"}
